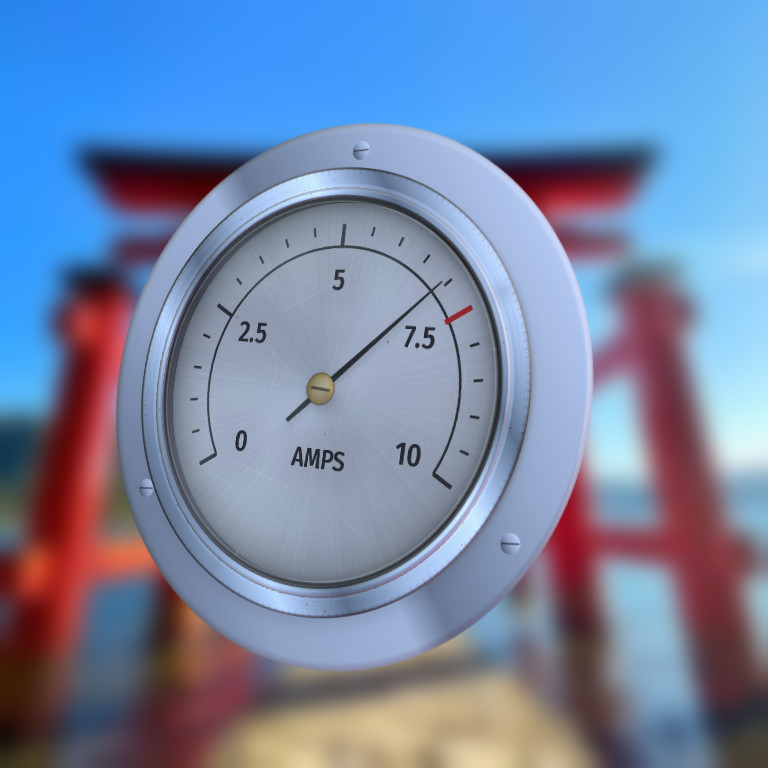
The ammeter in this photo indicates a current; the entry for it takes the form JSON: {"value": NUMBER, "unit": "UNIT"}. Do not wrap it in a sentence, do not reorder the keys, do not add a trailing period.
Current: {"value": 7, "unit": "A"}
